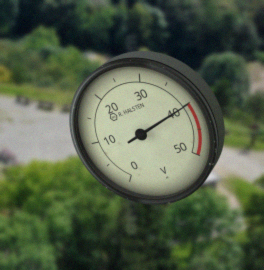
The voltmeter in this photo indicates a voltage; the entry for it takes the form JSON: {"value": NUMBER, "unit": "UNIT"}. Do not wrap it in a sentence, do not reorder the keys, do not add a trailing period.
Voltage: {"value": 40, "unit": "V"}
